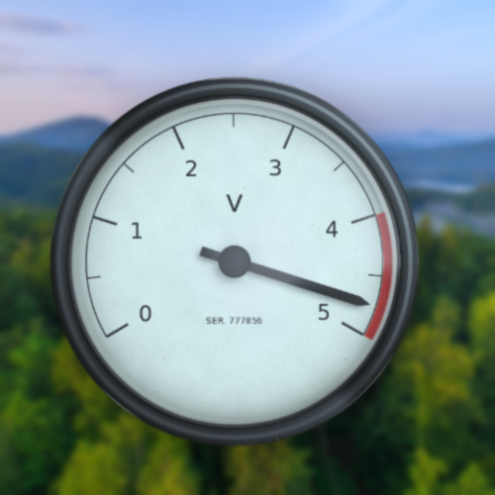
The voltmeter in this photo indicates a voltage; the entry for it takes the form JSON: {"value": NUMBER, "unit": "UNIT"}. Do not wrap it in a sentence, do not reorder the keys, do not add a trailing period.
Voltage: {"value": 4.75, "unit": "V"}
